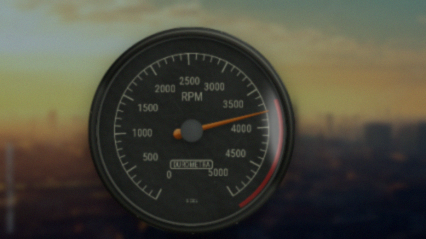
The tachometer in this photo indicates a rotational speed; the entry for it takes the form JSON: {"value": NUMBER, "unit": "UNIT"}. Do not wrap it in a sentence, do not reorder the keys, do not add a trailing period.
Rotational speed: {"value": 3800, "unit": "rpm"}
